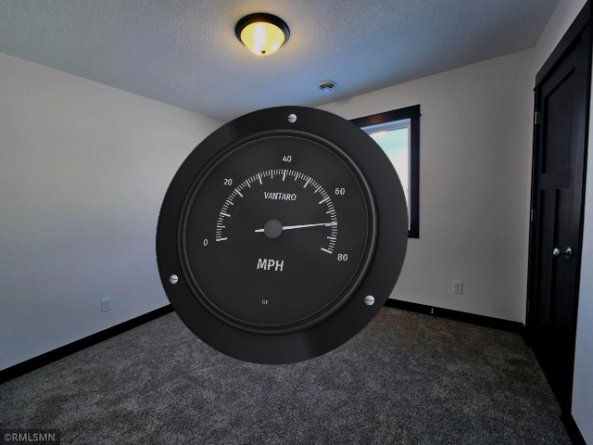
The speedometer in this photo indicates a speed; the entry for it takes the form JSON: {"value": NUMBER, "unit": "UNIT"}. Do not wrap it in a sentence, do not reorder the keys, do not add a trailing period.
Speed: {"value": 70, "unit": "mph"}
